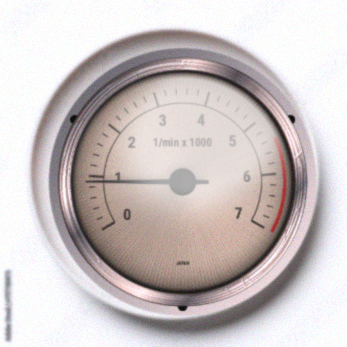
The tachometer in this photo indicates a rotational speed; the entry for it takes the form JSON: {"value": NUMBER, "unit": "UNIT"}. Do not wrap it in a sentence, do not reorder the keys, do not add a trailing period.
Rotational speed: {"value": 900, "unit": "rpm"}
